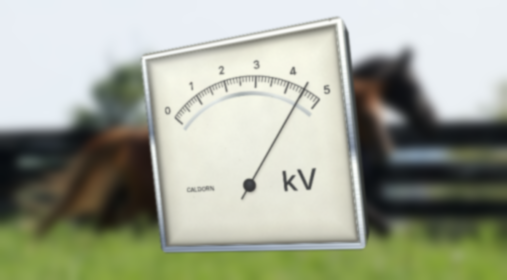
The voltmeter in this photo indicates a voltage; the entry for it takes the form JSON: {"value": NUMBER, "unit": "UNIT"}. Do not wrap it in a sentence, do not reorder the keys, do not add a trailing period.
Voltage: {"value": 4.5, "unit": "kV"}
